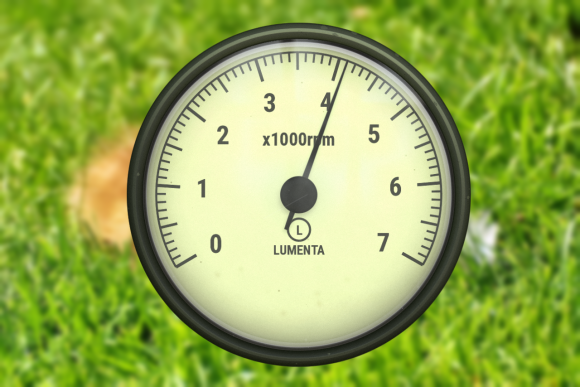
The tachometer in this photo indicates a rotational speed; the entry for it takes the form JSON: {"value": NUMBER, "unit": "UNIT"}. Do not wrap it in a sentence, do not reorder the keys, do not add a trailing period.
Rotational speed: {"value": 4100, "unit": "rpm"}
